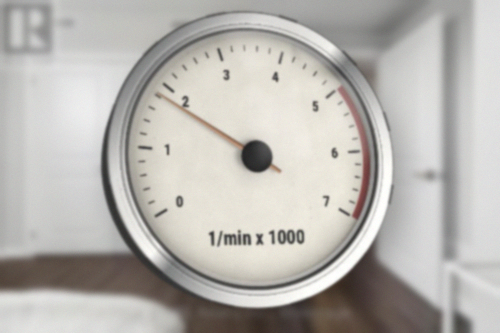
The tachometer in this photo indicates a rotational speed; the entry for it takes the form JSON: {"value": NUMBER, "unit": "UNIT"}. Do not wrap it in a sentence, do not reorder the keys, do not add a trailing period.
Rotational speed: {"value": 1800, "unit": "rpm"}
